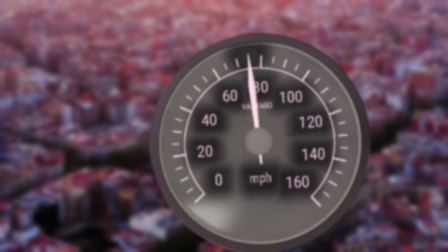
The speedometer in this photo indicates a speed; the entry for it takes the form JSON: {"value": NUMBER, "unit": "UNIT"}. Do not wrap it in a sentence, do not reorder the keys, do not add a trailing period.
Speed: {"value": 75, "unit": "mph"}
